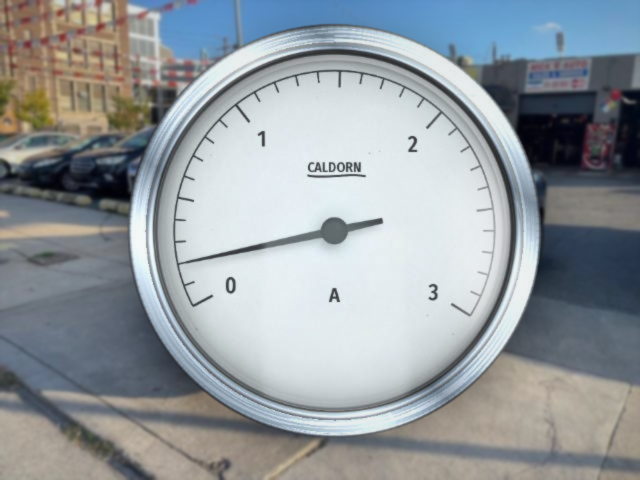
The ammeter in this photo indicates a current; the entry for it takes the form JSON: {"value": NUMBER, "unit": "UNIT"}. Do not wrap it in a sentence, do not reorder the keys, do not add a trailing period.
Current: {"value": 0.2, "unit": "A"}
